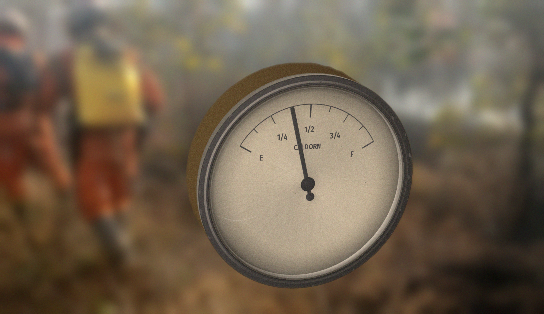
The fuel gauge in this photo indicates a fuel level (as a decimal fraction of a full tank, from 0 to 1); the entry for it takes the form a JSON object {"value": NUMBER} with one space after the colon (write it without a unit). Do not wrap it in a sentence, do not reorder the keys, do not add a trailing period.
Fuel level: {"value": 0.375}
